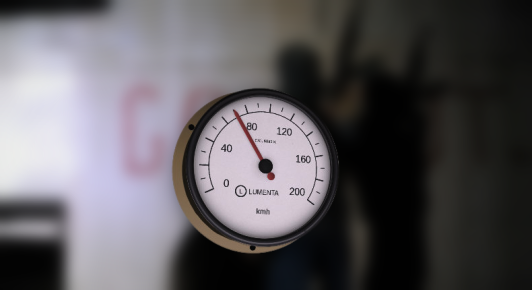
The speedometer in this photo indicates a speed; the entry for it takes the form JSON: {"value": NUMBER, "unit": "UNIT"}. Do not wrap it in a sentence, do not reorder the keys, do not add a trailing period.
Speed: {"value": 70, "unit": "km/h"}
